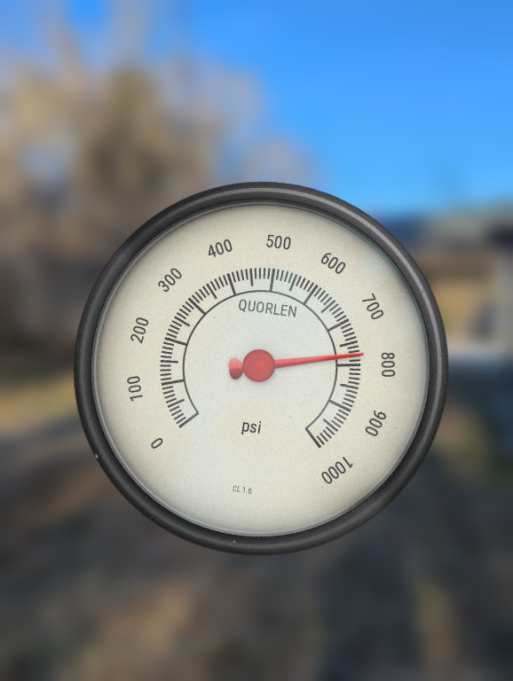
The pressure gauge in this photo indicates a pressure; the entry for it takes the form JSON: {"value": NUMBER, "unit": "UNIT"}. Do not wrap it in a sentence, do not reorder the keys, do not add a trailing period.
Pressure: {"value": 780, "unit": "psi"}
